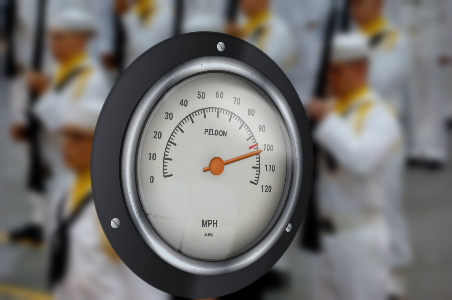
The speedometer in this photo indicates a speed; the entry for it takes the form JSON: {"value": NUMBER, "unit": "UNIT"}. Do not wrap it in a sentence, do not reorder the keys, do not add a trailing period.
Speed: {"value": 100, "unit": "mph"}
